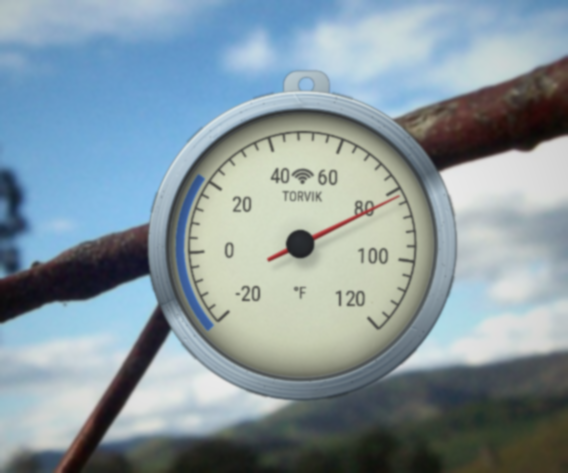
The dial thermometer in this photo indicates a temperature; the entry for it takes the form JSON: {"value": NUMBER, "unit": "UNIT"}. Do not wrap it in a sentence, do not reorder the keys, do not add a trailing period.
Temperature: {"value": 82, "unit": "°F"}
